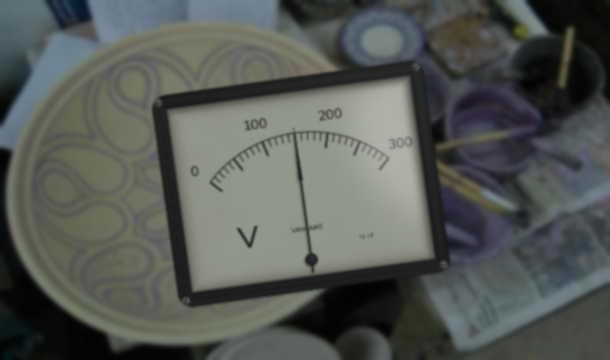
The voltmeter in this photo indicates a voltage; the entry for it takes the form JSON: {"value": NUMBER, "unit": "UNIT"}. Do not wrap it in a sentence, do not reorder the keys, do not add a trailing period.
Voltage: {"value": 150, "unit": "V"}
